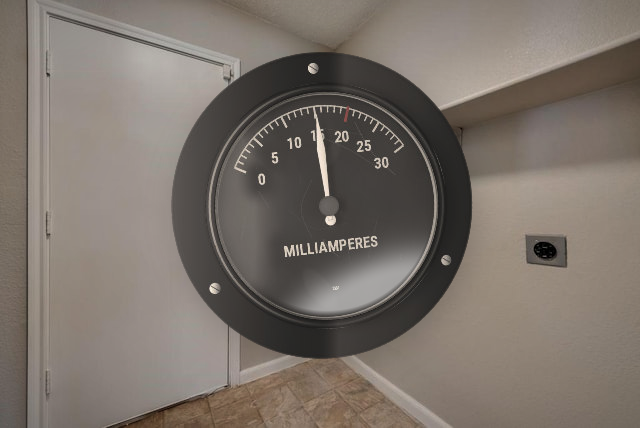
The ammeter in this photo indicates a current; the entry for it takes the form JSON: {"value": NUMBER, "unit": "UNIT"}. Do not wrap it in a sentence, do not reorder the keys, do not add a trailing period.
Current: {"value": 15, "unit": "mA"}
